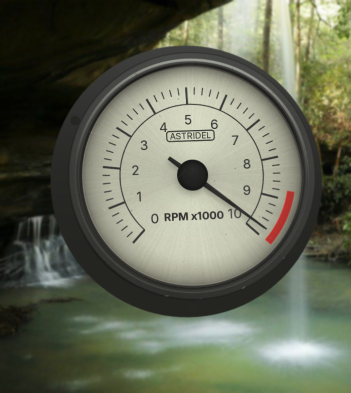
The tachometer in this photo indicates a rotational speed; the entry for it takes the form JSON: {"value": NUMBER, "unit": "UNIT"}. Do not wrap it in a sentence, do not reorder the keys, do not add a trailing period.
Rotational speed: {"value": 9800, "unit": "rpm"}
